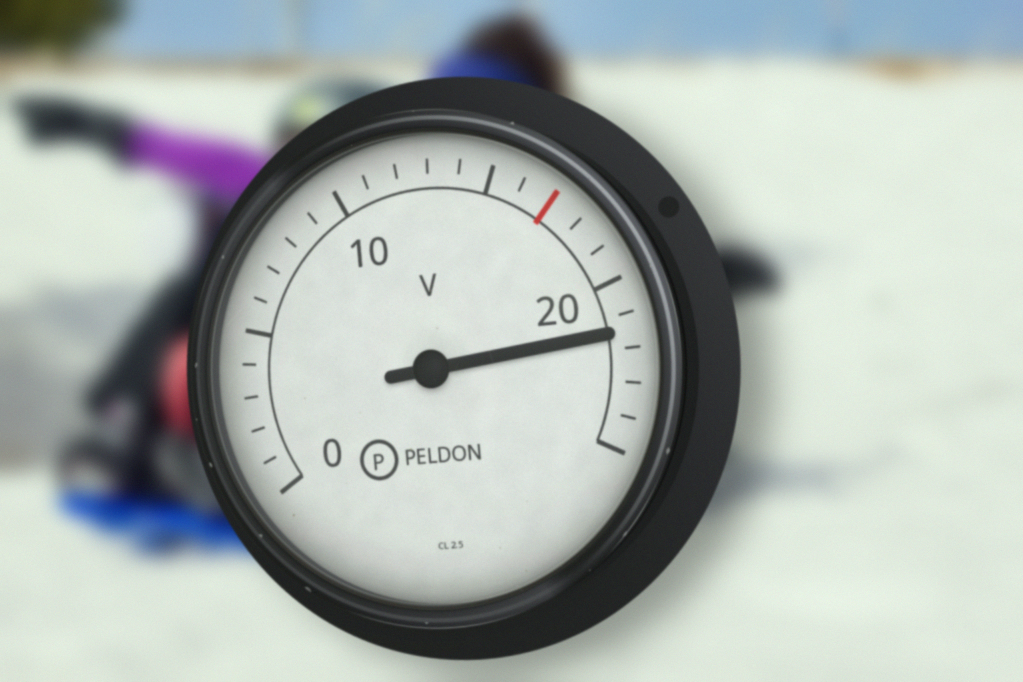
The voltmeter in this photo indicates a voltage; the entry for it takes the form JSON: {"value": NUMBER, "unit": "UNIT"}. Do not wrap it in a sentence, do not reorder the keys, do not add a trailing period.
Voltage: {"value": 21.5, "unit": "V"}
